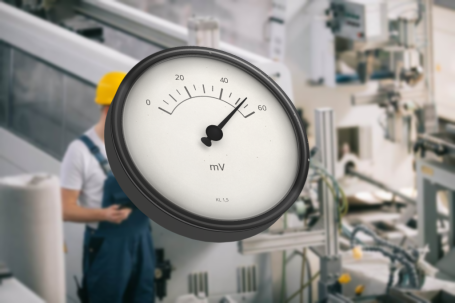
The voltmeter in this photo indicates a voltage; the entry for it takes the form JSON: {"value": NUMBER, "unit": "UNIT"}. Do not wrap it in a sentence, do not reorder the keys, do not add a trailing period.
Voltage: {"value": 52.5, "unit": "mV"}
